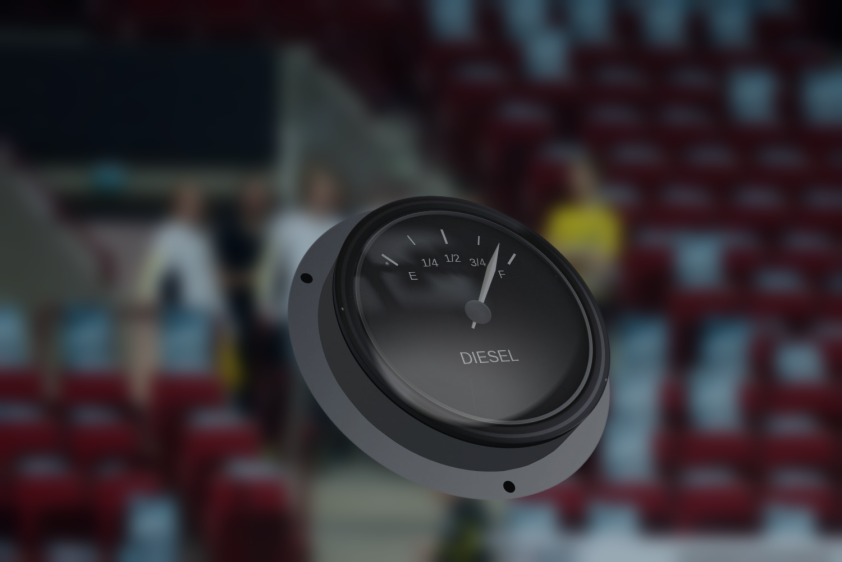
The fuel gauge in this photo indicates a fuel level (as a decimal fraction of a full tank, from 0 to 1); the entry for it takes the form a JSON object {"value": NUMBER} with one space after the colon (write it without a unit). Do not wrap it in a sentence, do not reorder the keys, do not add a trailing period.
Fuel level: {"value": 0.875}
